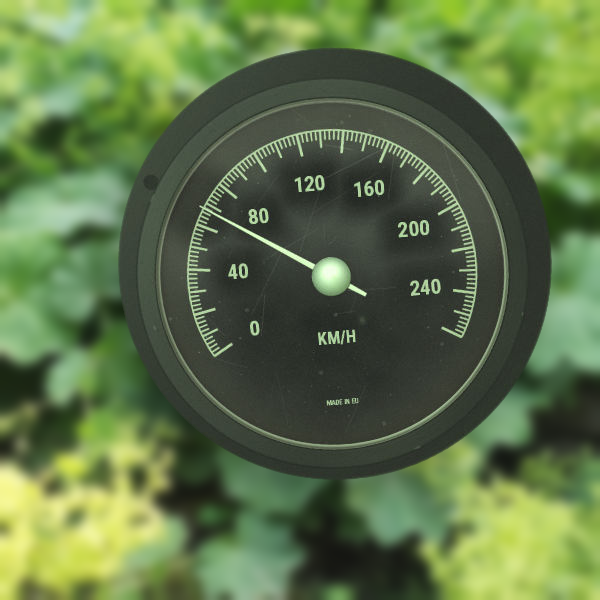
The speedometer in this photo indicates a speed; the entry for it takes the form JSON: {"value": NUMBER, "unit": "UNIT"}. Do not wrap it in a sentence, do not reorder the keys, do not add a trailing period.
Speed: {"value": 68, "unit": "km/h"}
